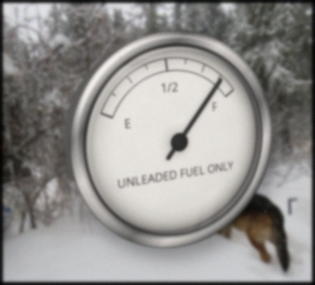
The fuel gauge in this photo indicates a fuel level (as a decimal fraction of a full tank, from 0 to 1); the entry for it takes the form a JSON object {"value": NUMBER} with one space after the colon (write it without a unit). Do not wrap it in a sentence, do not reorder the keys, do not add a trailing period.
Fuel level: {"value": 0.875}
